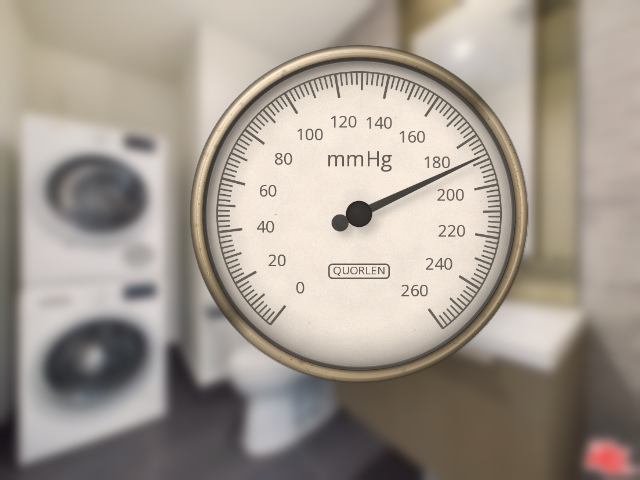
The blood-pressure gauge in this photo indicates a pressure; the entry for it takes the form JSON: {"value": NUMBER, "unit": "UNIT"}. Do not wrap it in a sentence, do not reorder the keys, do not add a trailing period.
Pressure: {"value": 188, "unit": "mmHg"}
